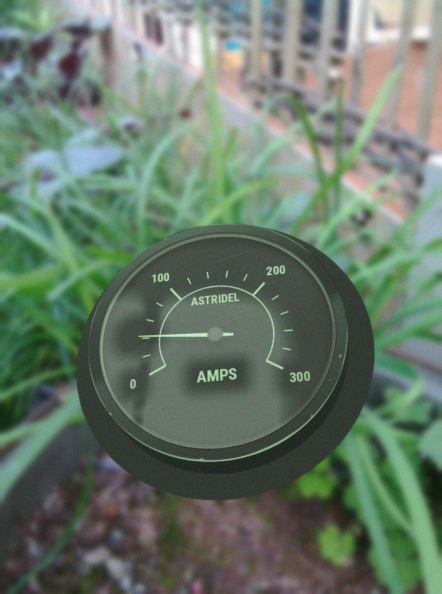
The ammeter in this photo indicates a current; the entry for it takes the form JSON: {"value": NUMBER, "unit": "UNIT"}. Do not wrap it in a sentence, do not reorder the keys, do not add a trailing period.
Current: {"value": 40, "unit": "A"}
